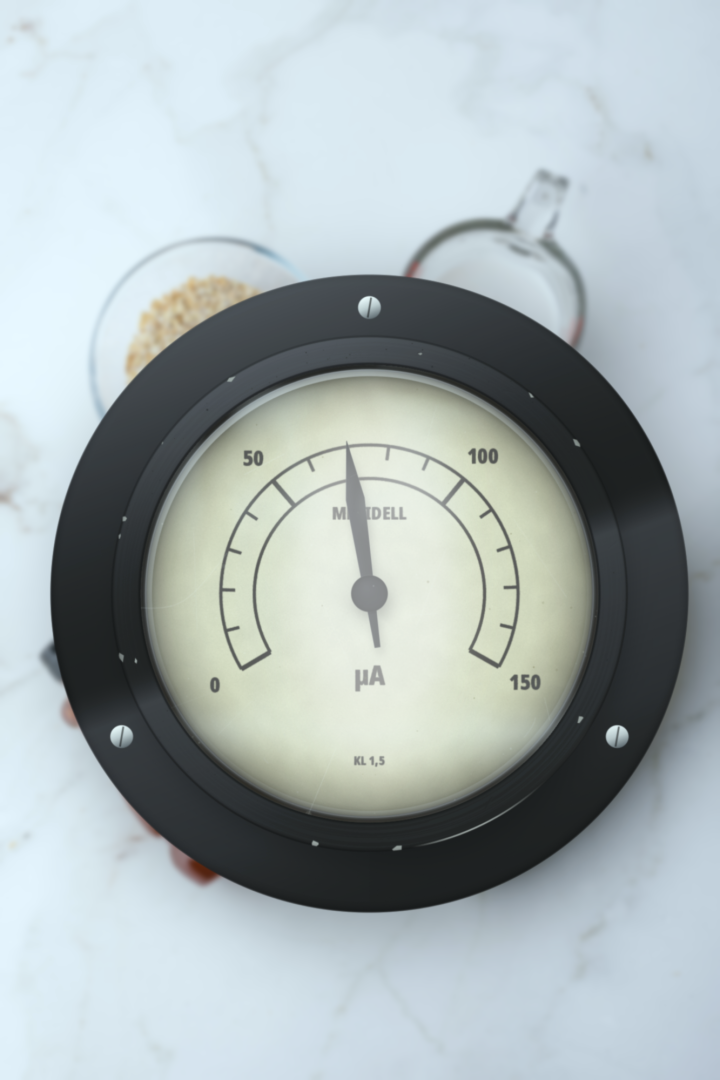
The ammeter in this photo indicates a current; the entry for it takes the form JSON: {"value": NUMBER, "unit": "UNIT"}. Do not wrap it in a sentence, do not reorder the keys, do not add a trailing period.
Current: {"value": 70, "unit": "µA"}
